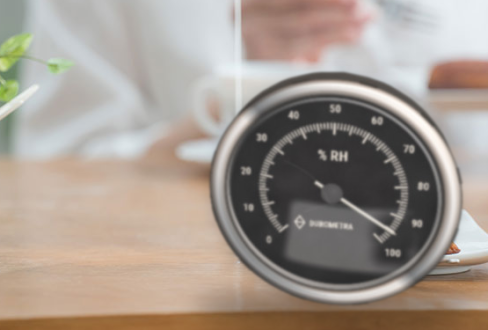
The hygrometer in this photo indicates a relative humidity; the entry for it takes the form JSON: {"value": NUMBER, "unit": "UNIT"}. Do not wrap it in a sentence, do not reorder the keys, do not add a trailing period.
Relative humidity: {"value": 95, "unit": "%"}
